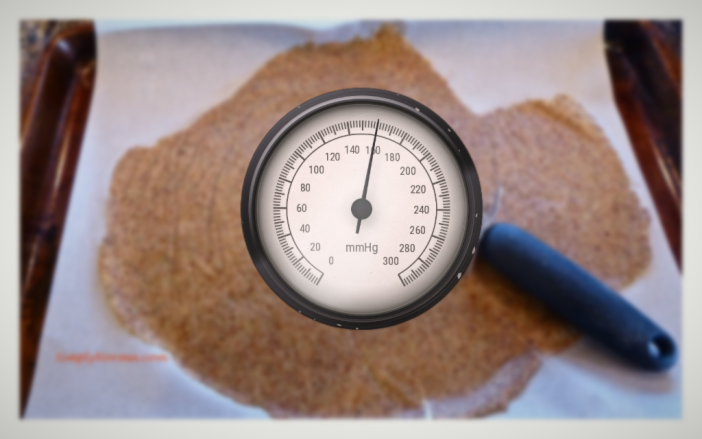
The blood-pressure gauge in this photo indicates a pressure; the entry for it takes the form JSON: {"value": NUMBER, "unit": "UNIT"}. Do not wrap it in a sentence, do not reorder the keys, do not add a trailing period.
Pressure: {"value": 160, "unit": "mmHg"}
